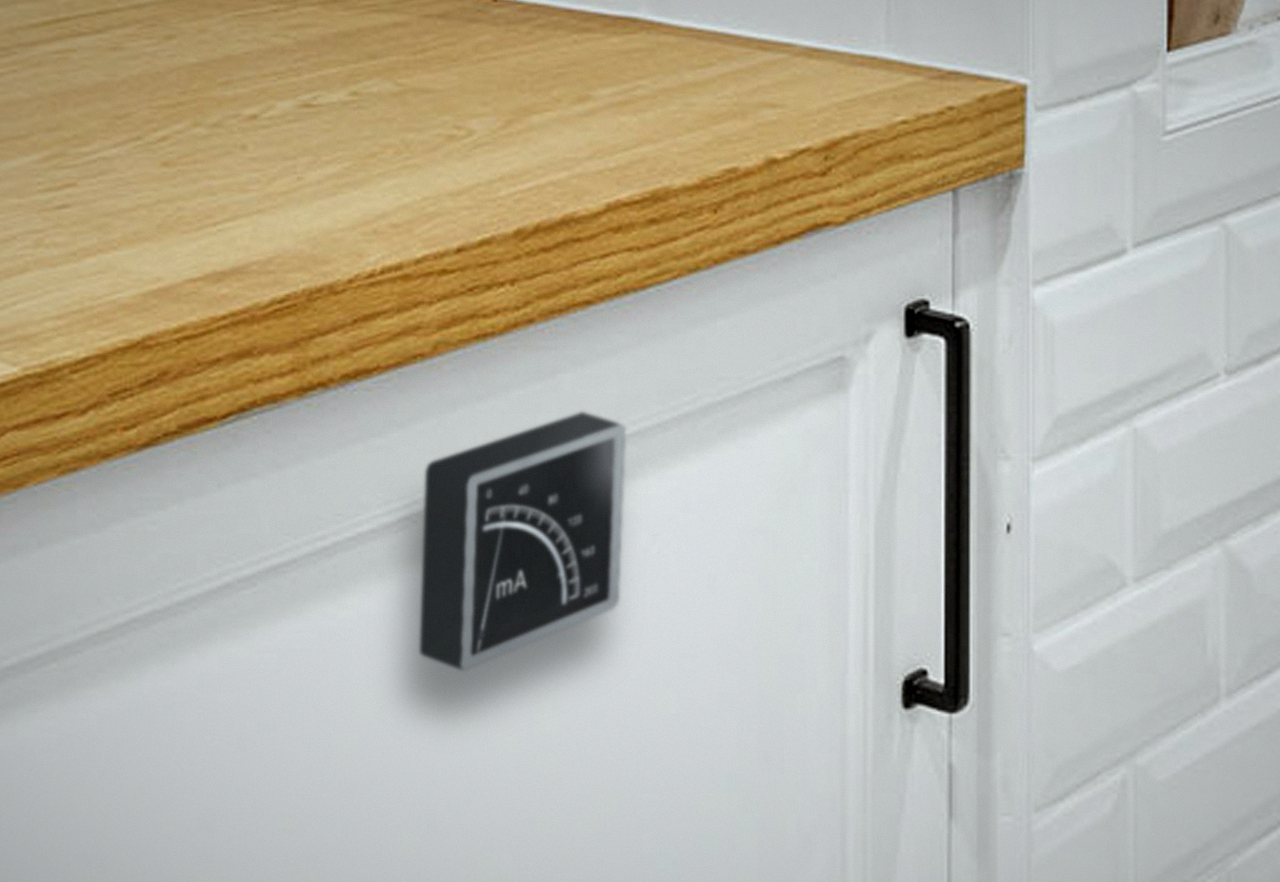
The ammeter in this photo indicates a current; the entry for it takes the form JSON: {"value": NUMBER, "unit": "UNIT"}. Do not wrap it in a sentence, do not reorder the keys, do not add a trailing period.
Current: {"value": 20, "unit": "mA"}
